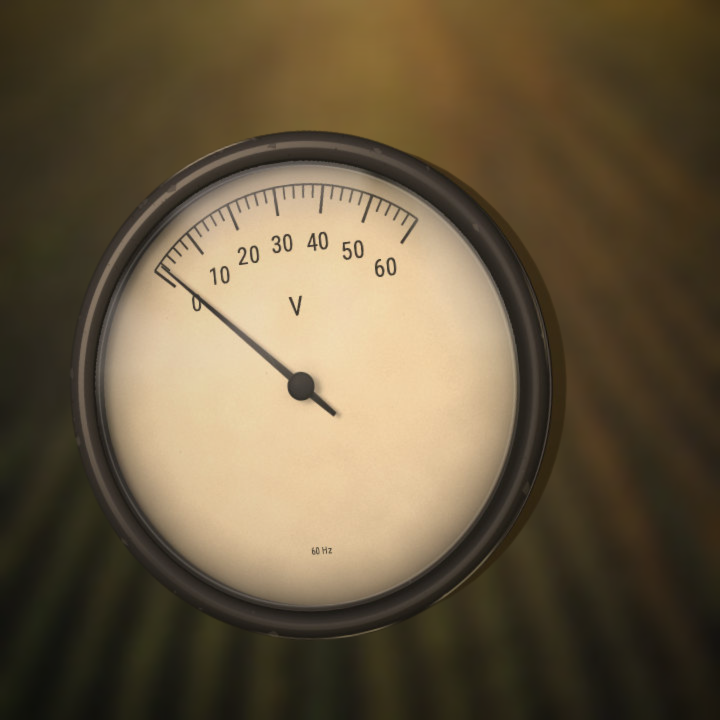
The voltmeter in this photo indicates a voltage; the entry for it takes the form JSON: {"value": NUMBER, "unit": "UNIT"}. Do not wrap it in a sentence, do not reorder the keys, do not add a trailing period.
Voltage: {"value": 2, "unit": "V"}
